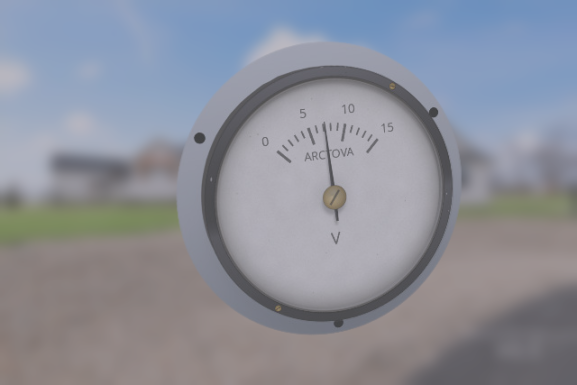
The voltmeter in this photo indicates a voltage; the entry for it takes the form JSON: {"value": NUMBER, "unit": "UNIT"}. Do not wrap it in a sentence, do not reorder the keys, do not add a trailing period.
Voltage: {"value": 7, "unit": "V"}
